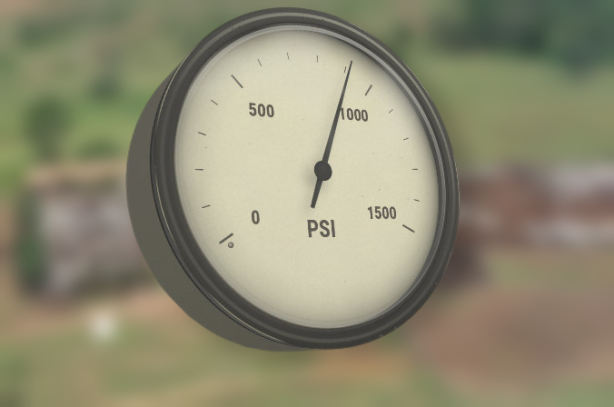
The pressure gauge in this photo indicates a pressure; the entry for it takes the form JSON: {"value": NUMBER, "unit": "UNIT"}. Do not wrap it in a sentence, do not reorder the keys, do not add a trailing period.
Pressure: {"value": 900, "unit": "psi"}
